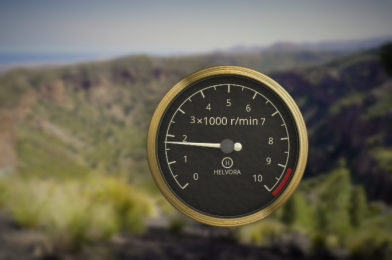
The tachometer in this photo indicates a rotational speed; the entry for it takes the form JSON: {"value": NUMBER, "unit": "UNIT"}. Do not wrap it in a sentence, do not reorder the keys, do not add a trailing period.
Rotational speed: {"value": 1750, "unit": "rpm"}
